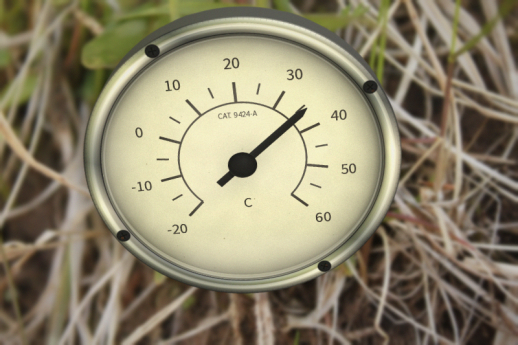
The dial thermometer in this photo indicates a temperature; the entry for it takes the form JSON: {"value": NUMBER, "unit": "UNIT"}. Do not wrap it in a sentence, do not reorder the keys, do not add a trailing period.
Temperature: {"value": 35, "unit": "°C"}
